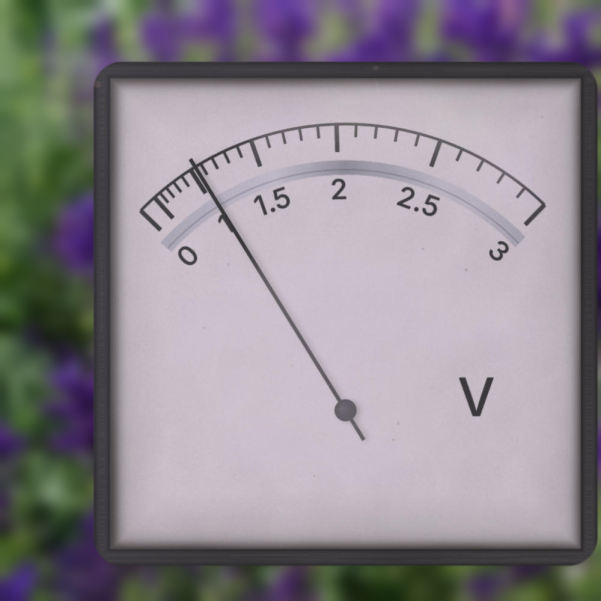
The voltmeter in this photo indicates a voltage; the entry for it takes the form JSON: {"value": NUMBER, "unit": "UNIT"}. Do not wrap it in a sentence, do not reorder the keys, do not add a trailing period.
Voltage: {"value": 1.05, "unit": "V"}
